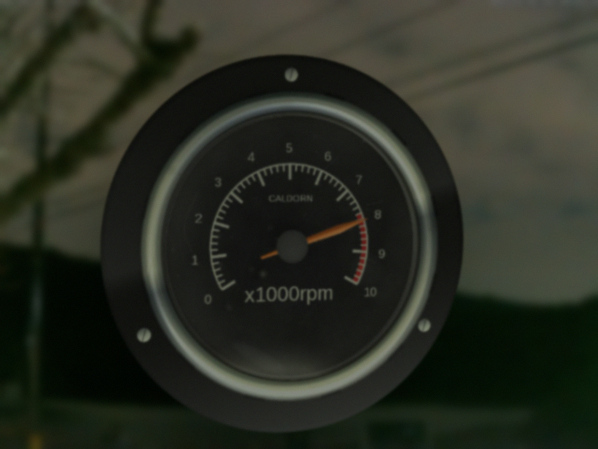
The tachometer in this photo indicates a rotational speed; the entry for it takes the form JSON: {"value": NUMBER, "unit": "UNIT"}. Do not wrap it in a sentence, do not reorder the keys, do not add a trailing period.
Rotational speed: {"value": 8000, "unit": "rpm"}
